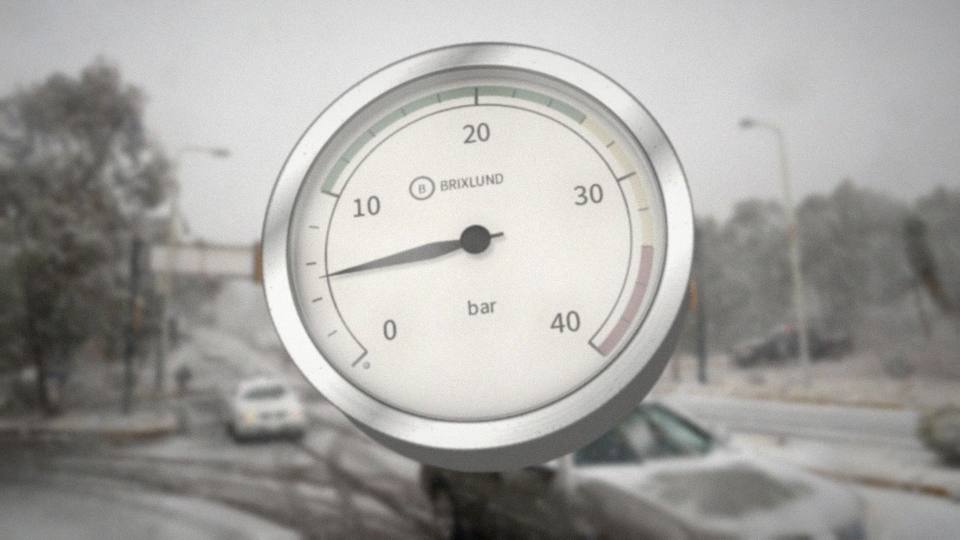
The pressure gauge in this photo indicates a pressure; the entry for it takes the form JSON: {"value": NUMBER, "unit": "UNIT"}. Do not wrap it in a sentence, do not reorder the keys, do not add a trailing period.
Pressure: {"value": 5, "unit": "bar"}
